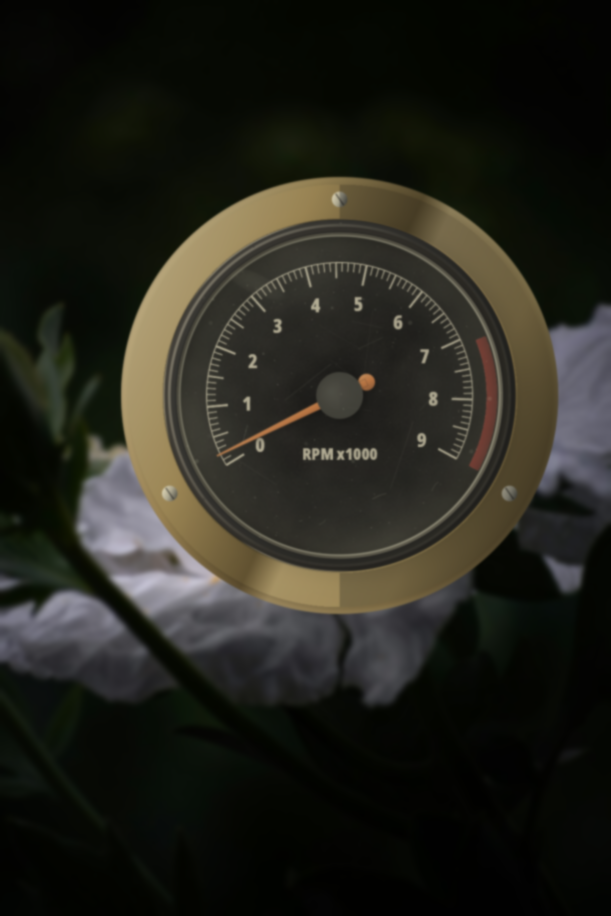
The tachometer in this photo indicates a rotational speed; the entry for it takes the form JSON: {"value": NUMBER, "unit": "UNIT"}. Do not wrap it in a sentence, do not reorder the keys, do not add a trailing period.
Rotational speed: {"value": 200, "unit": "rpm"}
